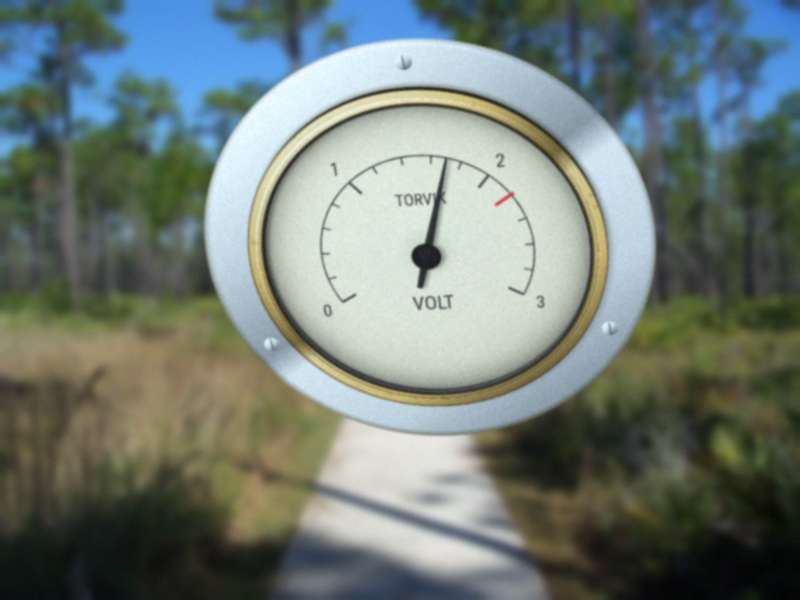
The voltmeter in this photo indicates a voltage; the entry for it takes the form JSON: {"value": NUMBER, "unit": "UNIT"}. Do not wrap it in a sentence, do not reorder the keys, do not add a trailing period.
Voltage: {"value": 1.7, "unit": "V"}
